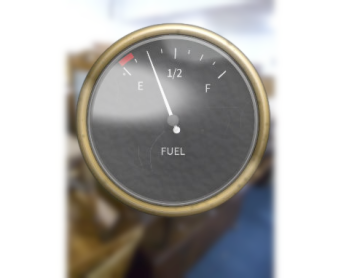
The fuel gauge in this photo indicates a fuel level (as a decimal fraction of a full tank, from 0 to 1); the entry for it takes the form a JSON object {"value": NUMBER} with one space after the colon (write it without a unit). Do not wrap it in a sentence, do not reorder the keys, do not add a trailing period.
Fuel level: {"value": 0.25}
